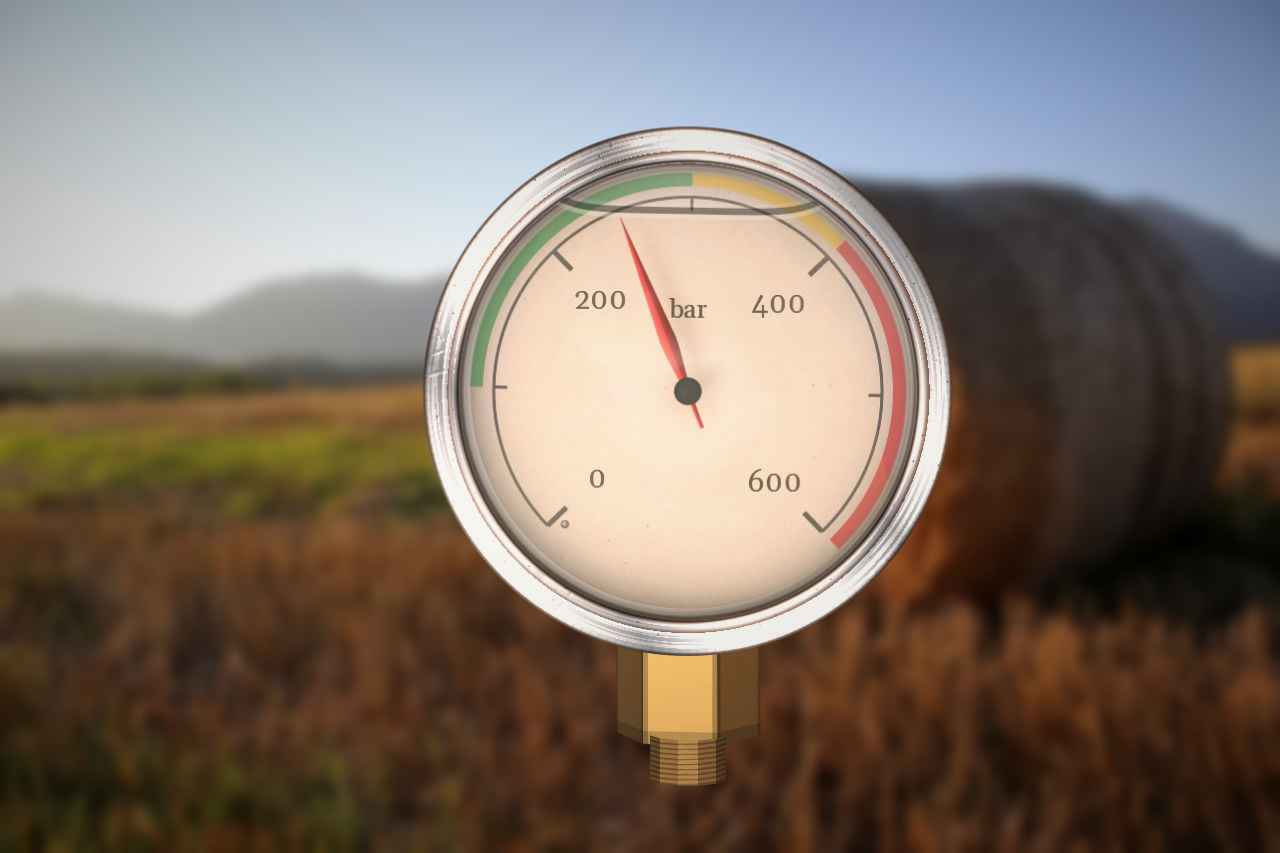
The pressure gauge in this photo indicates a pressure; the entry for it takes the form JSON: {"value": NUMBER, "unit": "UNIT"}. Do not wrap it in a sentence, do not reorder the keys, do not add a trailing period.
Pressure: {"value": 250, "unit": "bar"}
